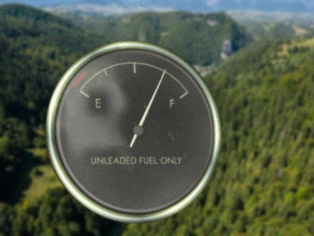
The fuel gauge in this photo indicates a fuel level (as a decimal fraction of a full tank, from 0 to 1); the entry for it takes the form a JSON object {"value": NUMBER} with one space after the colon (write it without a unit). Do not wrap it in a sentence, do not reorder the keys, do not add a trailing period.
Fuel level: {"value": 0.75}
